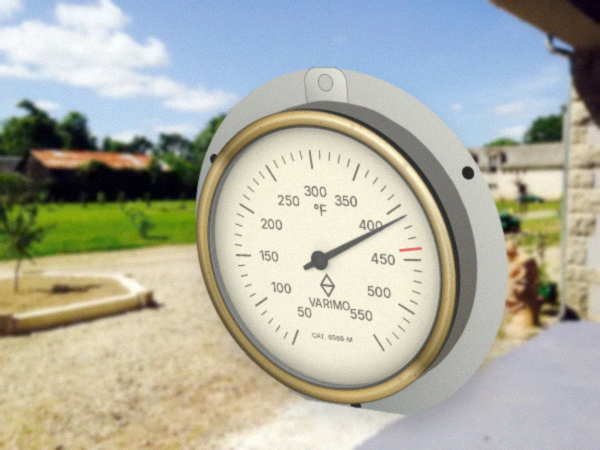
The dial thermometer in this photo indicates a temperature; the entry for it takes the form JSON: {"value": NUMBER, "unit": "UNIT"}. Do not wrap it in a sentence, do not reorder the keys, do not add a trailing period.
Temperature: {"value": 410, "unit": "°F"}
